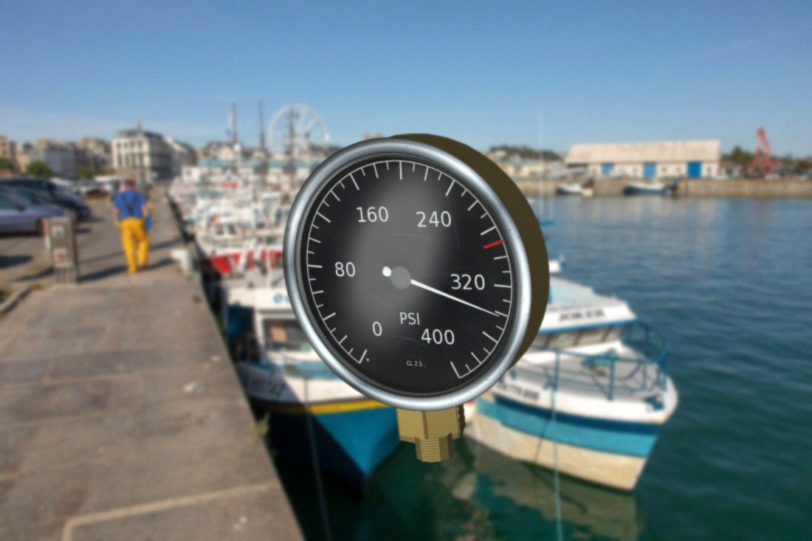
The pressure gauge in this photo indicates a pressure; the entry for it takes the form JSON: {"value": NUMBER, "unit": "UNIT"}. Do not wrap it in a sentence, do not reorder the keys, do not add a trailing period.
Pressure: {"value": 340, "unit": "psi"}
